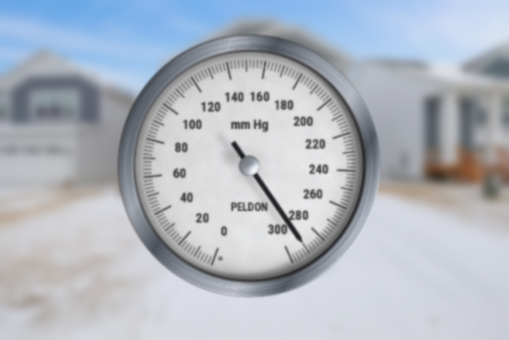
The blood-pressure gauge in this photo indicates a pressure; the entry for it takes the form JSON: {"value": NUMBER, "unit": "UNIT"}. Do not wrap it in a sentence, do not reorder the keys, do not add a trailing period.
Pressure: {"value": 290, "unit": "mmHg"}
